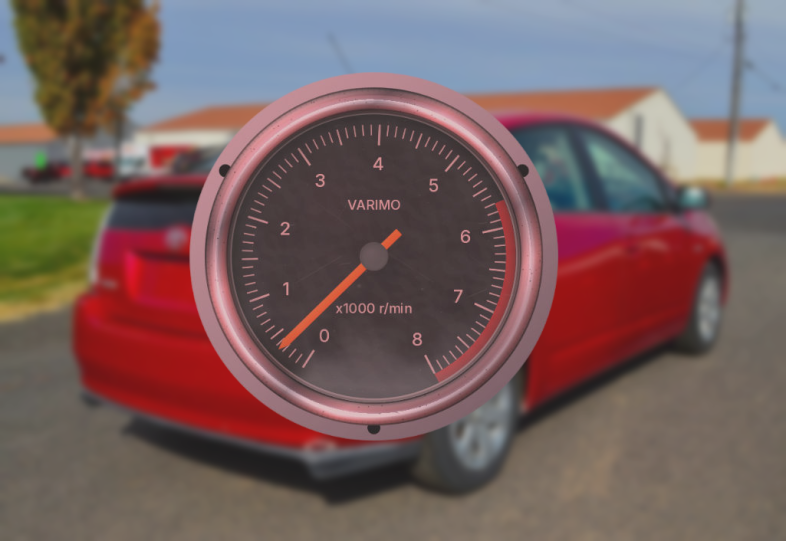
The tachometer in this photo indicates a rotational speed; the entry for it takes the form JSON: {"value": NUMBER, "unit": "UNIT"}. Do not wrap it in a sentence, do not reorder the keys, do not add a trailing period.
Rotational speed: {"value": 350, "unit": "rpm"}
